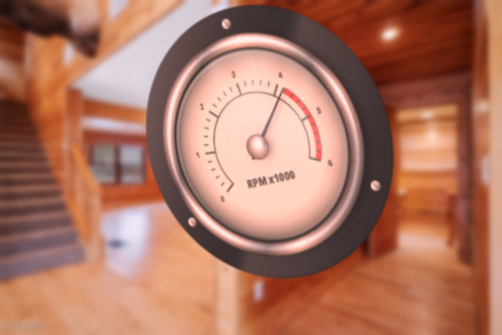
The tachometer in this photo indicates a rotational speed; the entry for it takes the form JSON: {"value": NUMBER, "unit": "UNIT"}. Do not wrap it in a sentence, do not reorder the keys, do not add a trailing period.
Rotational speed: {"value": 4200, "unit": "rpm"}
